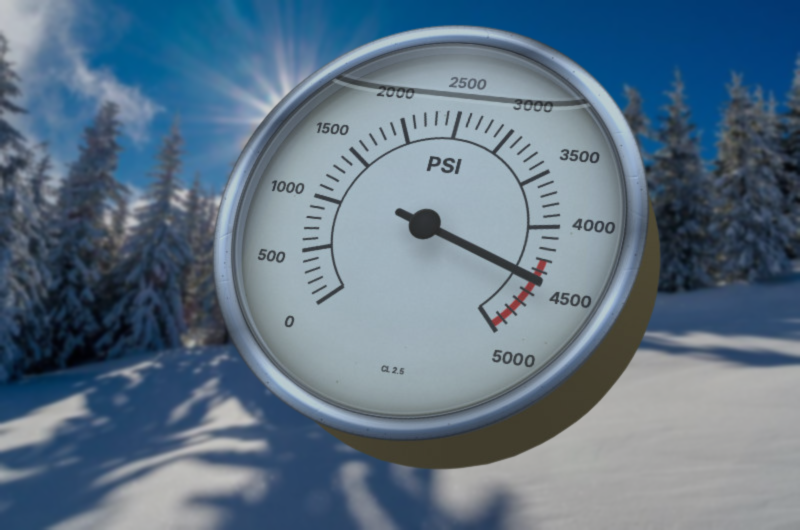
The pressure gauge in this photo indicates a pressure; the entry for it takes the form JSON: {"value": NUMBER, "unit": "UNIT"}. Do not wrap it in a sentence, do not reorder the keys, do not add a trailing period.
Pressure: {"value": 4500, "unit": "psi"}
